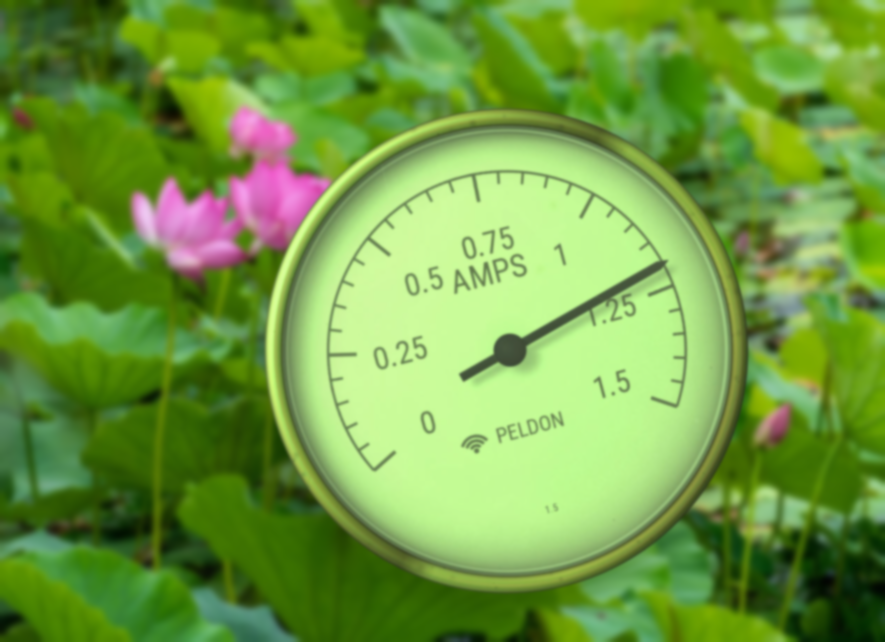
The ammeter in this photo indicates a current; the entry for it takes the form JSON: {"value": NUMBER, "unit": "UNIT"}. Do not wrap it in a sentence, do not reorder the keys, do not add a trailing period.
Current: {"value": 1.2, "unit": "A"}
